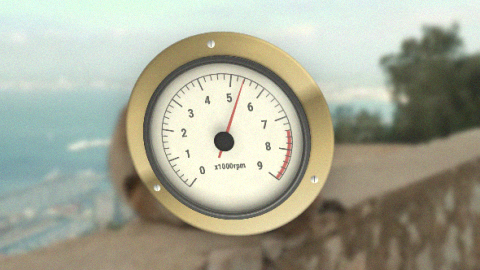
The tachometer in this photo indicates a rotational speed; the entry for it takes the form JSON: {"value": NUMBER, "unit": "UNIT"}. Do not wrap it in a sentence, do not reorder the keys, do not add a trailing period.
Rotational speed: {"value": 5400, "unit": "rpm"}
